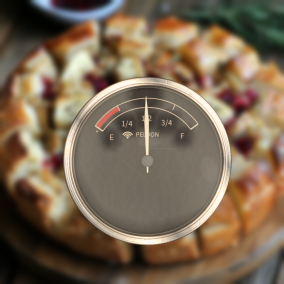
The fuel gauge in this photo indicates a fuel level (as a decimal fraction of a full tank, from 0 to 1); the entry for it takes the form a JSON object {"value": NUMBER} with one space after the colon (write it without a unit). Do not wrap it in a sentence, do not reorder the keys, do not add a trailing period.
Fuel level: {"value": 0.5}
